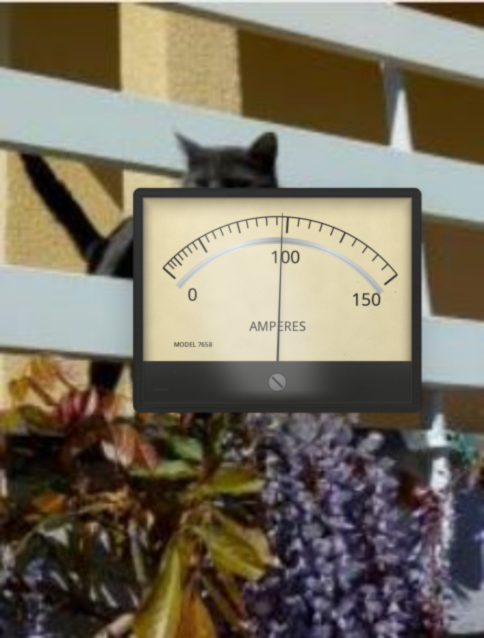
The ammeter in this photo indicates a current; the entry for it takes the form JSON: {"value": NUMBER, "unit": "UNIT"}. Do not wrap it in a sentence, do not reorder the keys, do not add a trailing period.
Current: {"value": 97.5, "unit": "A"}
